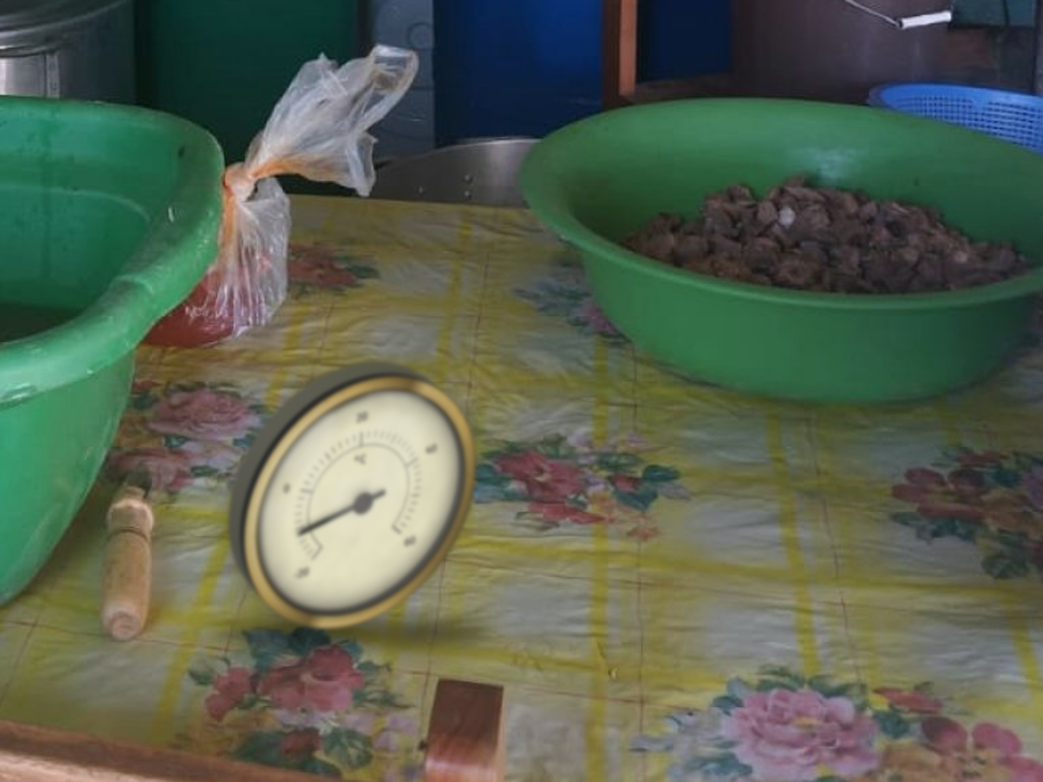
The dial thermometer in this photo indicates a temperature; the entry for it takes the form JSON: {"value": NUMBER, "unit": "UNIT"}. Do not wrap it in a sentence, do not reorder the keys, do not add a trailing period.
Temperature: {"value": -10, "unit": "°C"}
